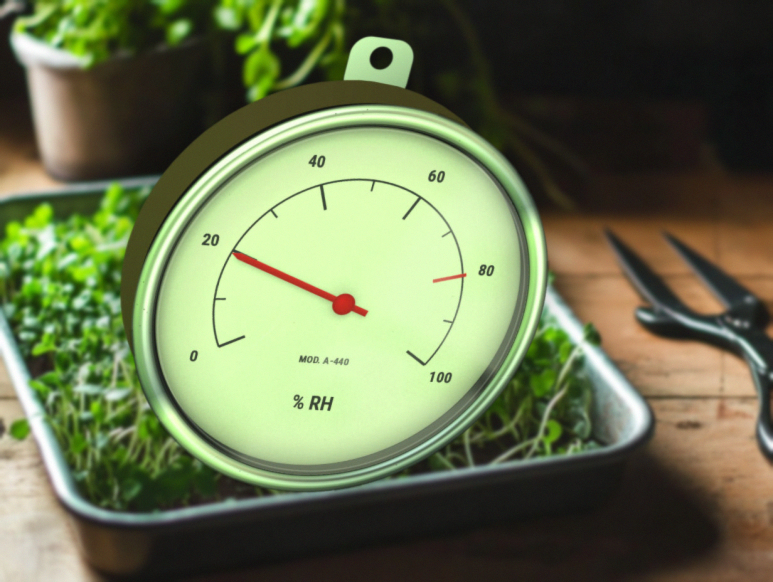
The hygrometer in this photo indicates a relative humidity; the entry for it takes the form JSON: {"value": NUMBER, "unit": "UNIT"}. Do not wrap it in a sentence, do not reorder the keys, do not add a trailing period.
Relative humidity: {"value": 20, "unit": "%"}
